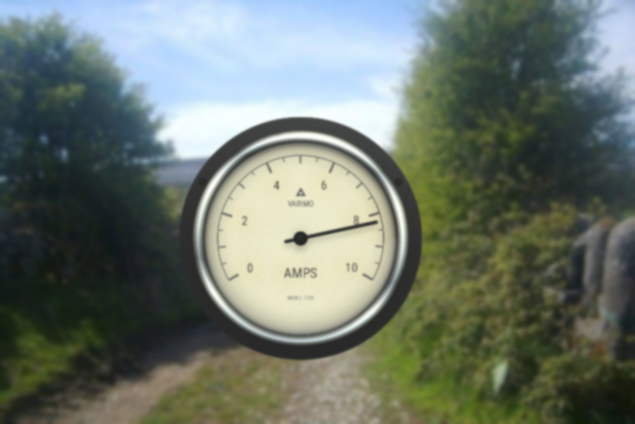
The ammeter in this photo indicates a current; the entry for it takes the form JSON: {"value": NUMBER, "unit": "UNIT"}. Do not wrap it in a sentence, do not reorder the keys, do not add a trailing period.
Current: {"value": 8.25, "unit": "A"}
